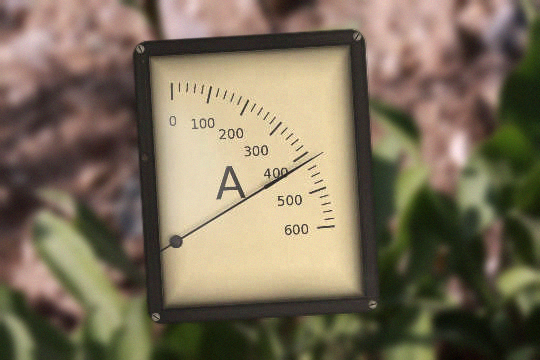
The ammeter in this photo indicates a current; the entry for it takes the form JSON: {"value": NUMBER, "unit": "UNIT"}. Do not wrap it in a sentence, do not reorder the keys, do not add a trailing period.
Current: {"value": 420, "unit": "A"}
